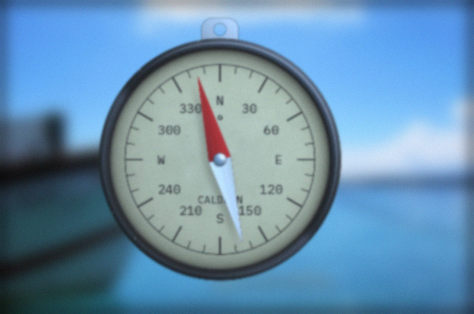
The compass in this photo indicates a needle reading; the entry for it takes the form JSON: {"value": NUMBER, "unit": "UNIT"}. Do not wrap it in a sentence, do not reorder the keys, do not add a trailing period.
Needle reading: {"value": 345, "unit": "°"}
